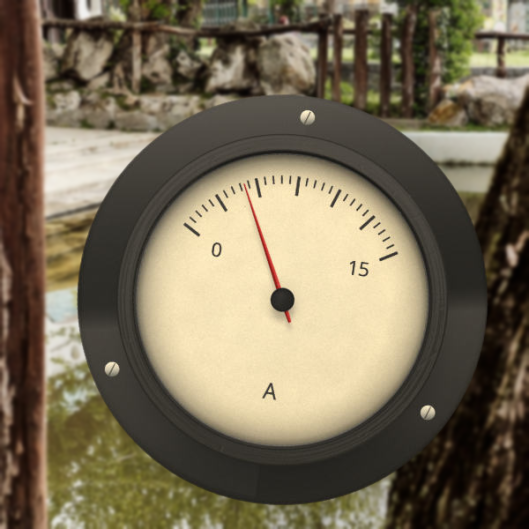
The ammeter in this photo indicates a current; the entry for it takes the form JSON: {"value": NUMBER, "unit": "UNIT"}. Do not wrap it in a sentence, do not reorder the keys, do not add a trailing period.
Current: {"value": 4.25, "unit": "A"}
